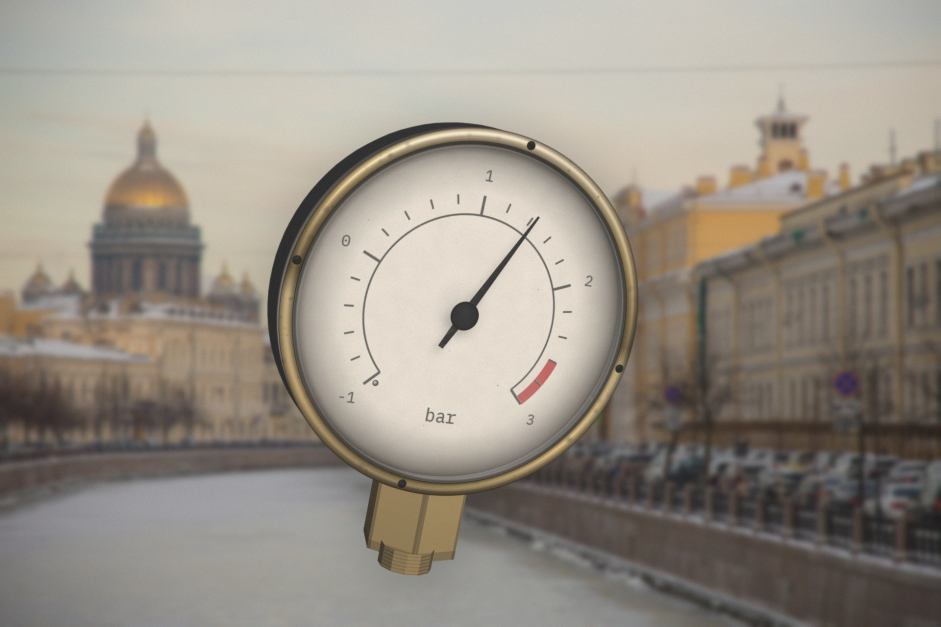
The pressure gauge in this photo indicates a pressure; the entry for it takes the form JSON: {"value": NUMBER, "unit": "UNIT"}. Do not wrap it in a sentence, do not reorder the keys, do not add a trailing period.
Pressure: {"value": 1.4, "unit": "bar"}
